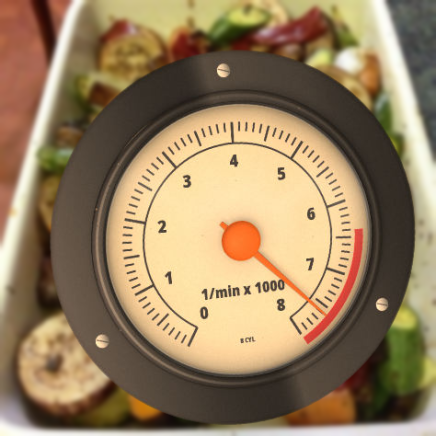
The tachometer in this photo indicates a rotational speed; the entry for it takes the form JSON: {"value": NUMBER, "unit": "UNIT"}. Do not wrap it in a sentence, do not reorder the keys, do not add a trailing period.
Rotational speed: {"value": 7600, "unit": "rpm"}
